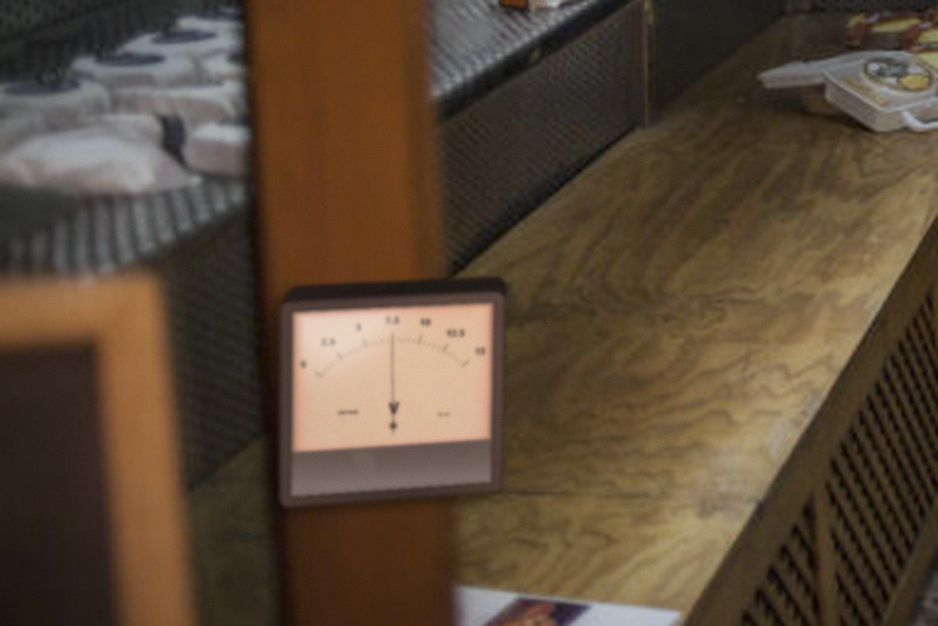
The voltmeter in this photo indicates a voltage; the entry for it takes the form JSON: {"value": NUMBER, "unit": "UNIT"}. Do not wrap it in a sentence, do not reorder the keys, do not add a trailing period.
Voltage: {"value": 7.5, "unit": "V"}
